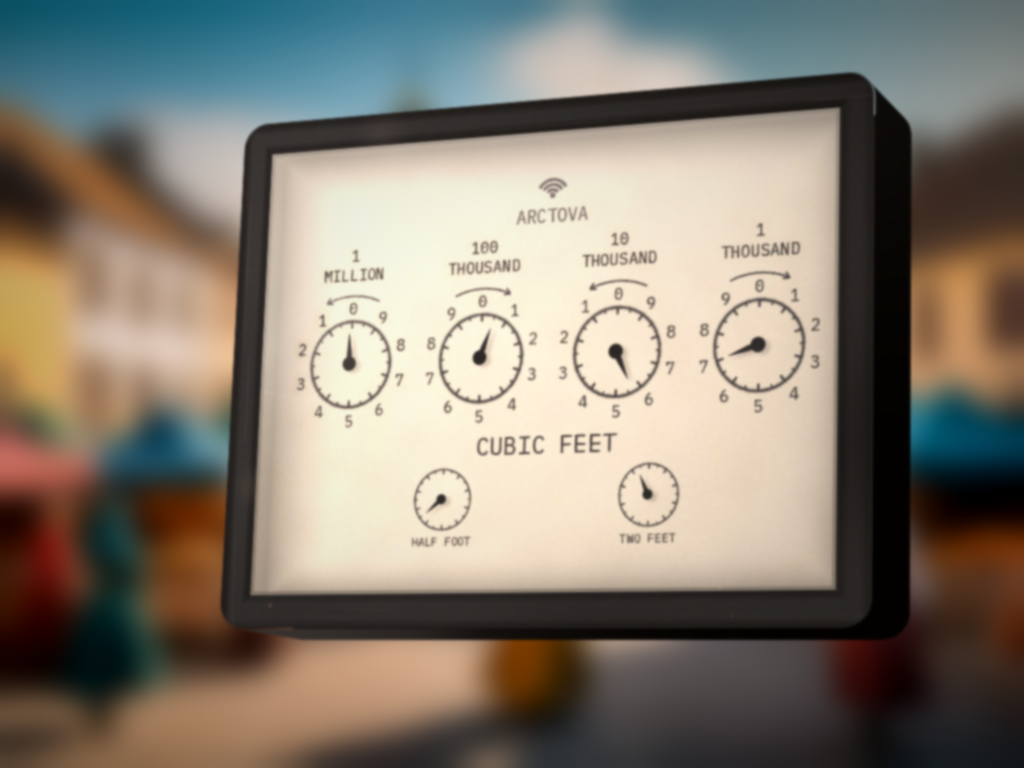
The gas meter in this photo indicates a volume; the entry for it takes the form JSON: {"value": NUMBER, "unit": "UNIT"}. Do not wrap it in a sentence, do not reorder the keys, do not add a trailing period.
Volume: {"value": 5700, "unit": "ft³"}
